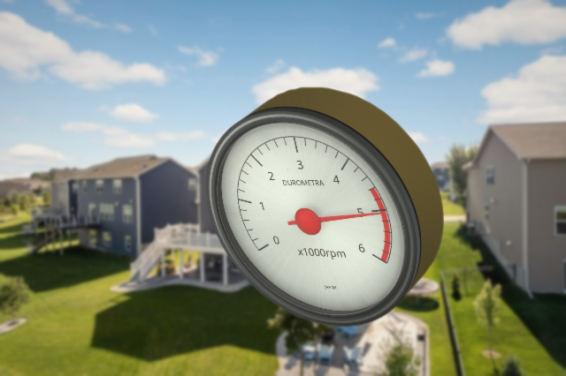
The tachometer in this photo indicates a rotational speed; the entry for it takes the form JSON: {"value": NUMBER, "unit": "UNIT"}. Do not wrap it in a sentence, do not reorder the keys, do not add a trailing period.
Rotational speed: {"value": 5000, "unit": "rpm"}
